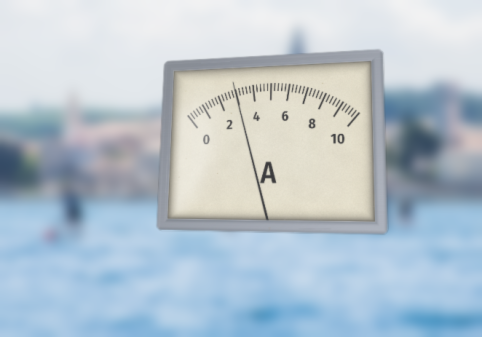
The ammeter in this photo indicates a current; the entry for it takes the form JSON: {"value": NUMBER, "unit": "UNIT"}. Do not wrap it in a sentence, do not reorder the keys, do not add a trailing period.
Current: {"value": 3, "unit": "A"}
